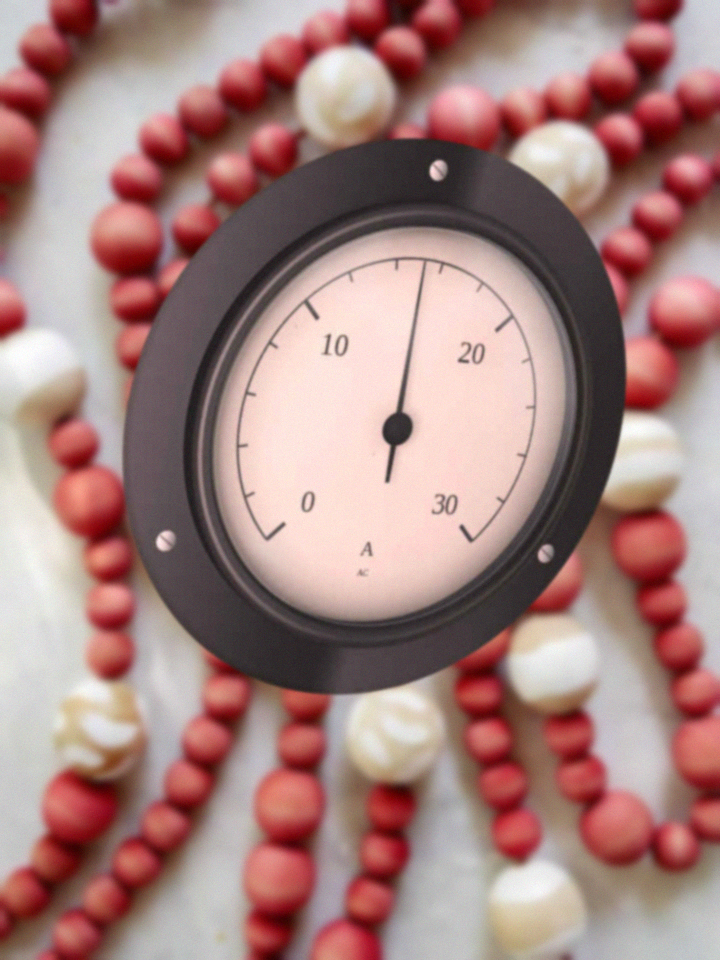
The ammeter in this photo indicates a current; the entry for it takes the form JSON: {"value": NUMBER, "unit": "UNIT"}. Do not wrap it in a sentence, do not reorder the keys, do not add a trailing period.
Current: {"value": 15, "unit": "A"}
